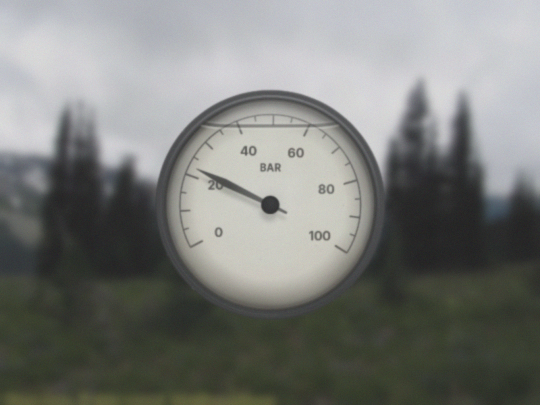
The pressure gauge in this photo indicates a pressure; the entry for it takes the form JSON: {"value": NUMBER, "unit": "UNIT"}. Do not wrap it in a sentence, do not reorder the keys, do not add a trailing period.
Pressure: {"value": 22.5, "unit": "bar"}
